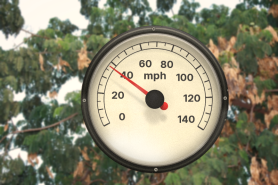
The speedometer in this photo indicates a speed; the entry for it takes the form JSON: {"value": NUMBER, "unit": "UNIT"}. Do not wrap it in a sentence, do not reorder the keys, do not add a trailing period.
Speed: {"value": 37.5, "unit": "mph"}
